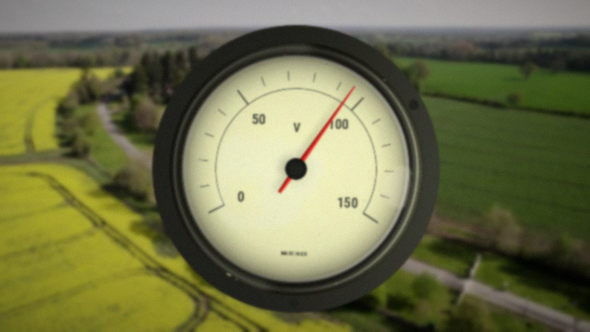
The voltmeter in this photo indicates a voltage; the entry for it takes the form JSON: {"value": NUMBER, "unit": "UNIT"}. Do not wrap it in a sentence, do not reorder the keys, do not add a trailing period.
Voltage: {"value": 95, "unit": "V"}
